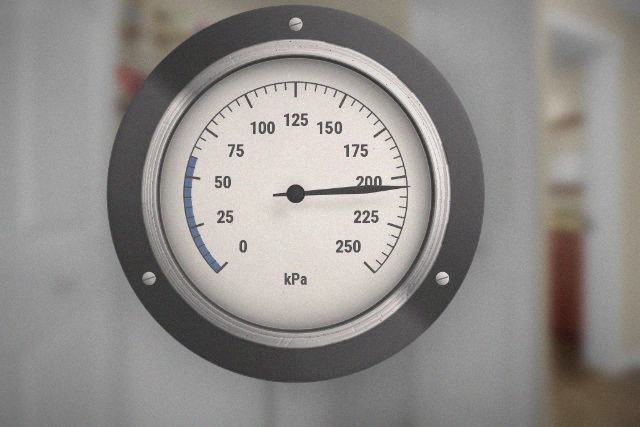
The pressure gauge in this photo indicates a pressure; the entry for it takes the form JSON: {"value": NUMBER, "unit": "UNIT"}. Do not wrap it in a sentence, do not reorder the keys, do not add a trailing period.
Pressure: {"value": 205, "unit": "kPa"}
